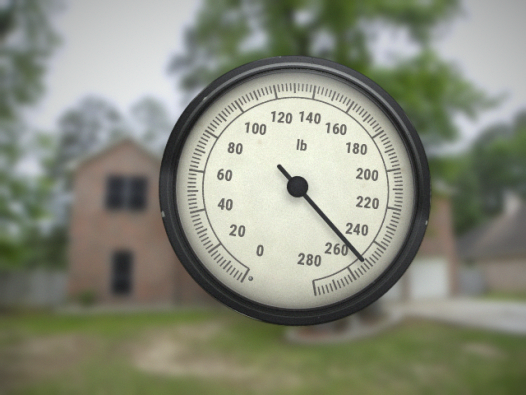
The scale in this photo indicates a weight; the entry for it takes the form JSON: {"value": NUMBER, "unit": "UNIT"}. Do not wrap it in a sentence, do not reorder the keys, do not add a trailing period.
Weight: {"value": 252, "unit": "lb"}
